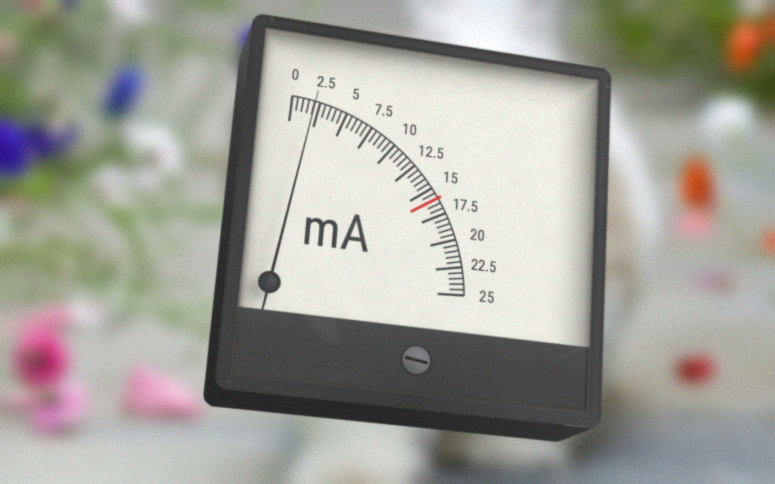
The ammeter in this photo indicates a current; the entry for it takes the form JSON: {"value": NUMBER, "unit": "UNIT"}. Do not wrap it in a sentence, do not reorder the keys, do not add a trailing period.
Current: {"value": 2, "unit": "mA"}
